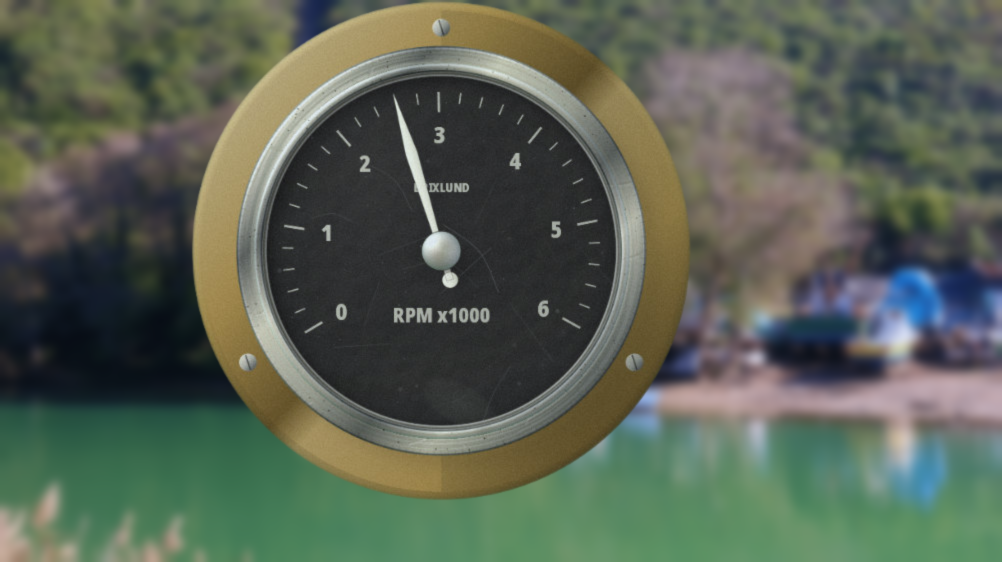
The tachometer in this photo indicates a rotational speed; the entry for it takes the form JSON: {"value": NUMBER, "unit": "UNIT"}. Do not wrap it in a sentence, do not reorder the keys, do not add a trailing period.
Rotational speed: {"value": 2600, "unit": "rpm"}
